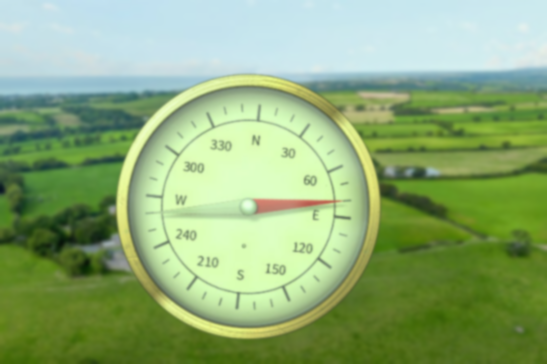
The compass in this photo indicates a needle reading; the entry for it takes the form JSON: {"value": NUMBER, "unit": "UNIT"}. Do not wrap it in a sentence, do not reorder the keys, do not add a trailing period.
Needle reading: {"value": 80, "unit": "°"}
